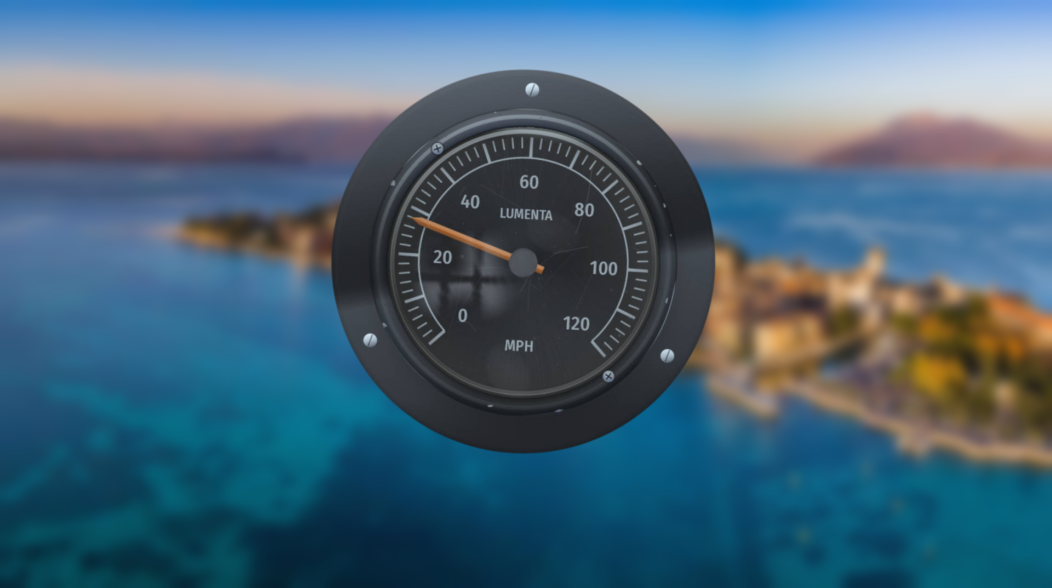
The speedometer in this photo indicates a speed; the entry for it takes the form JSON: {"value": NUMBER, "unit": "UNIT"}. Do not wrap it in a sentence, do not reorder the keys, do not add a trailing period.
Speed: {"value": 28, "unit": "mph"}
